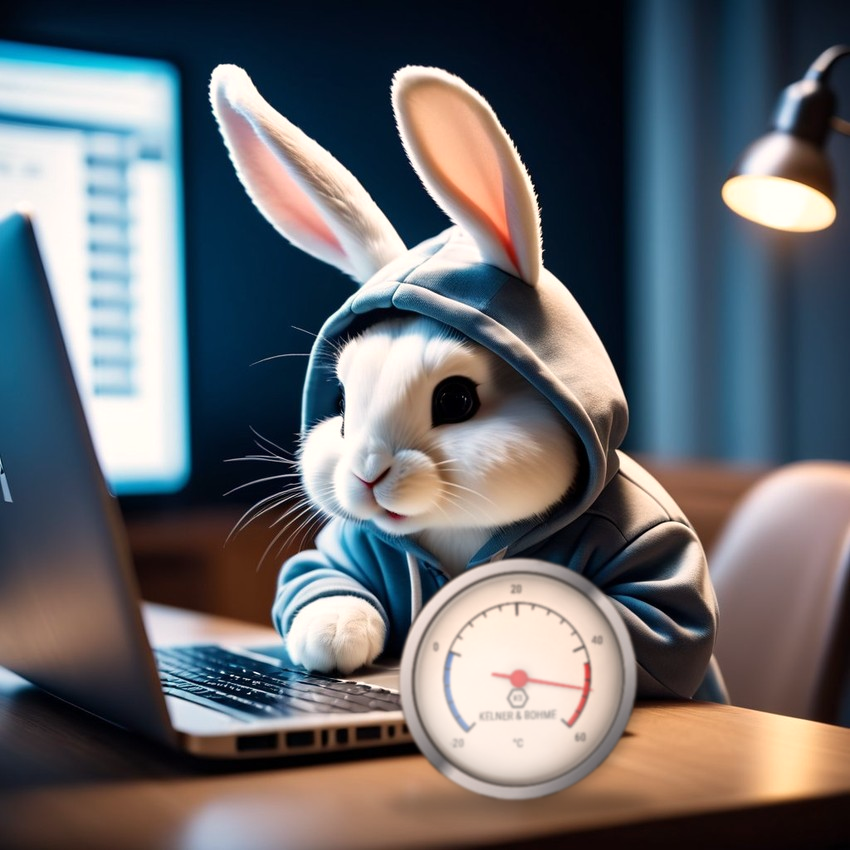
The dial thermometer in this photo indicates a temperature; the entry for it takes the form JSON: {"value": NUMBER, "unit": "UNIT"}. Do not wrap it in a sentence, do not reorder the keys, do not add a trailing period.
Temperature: {"value": 50, "unit": "°C"}
